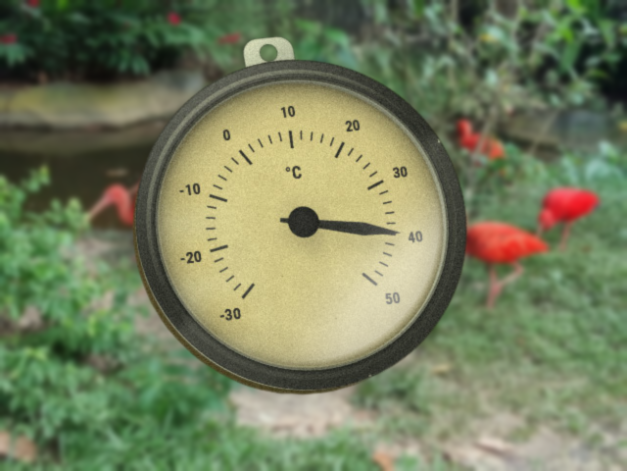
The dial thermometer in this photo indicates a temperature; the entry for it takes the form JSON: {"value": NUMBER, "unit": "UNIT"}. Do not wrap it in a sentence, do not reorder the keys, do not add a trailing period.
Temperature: {"value": 40, "unit": "°C"}
